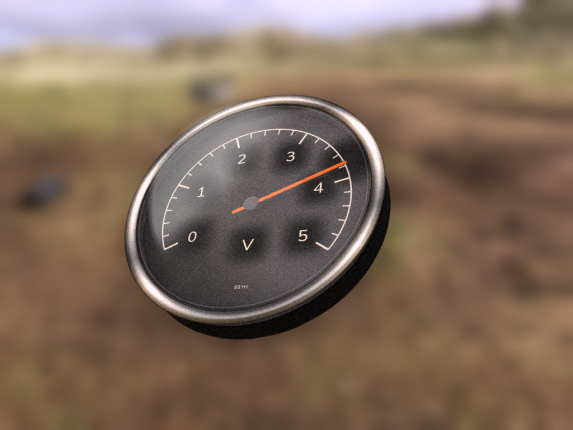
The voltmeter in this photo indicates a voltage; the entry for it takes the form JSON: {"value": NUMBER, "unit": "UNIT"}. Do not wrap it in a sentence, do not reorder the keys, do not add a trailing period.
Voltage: {"value": 3.8, "unit": "V"}
